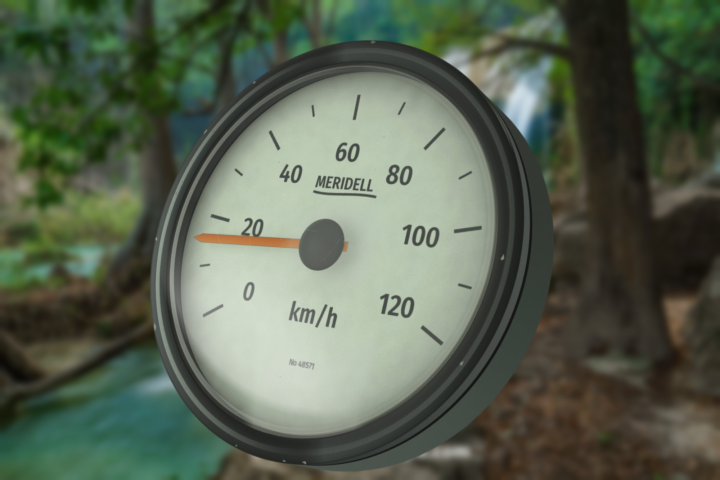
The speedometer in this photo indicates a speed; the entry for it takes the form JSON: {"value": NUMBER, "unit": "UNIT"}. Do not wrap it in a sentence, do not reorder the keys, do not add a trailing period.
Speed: {"value": 15, "unit": "km/h"}
